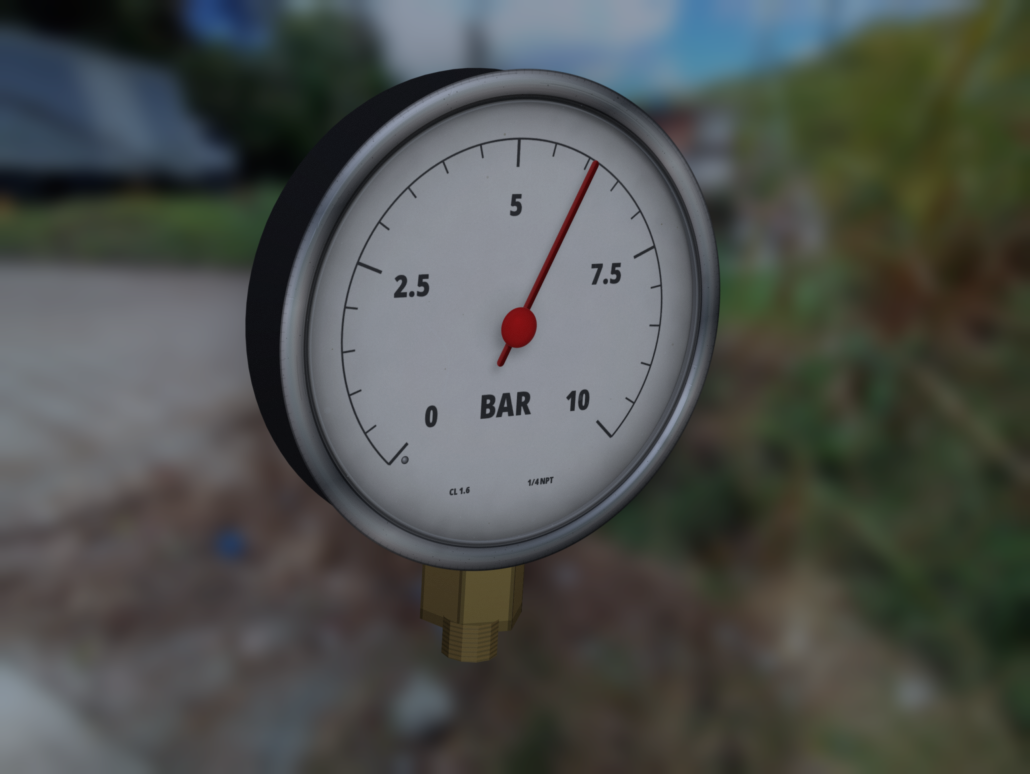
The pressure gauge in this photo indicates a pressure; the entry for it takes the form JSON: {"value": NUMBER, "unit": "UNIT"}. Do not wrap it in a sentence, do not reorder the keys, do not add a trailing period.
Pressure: {"value": 6, "unit": "bar"}
